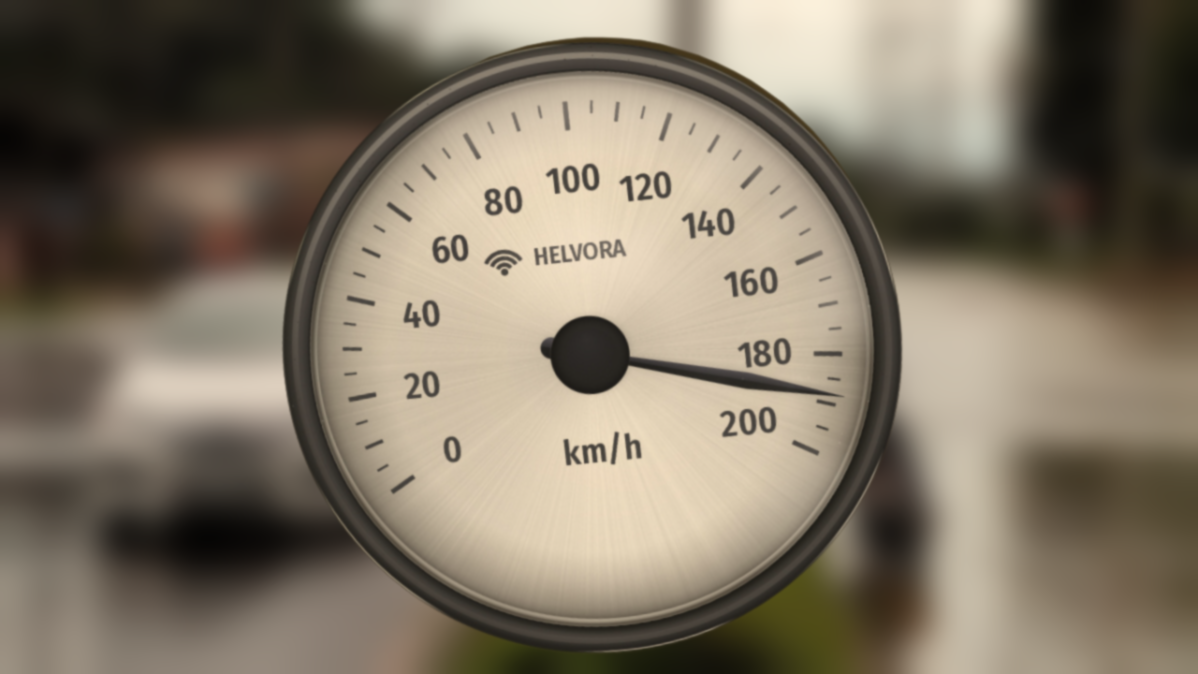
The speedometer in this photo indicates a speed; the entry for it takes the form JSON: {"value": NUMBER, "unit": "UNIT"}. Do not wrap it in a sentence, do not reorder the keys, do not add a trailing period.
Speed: {"value": 187.5, "unit": "km/h"}
